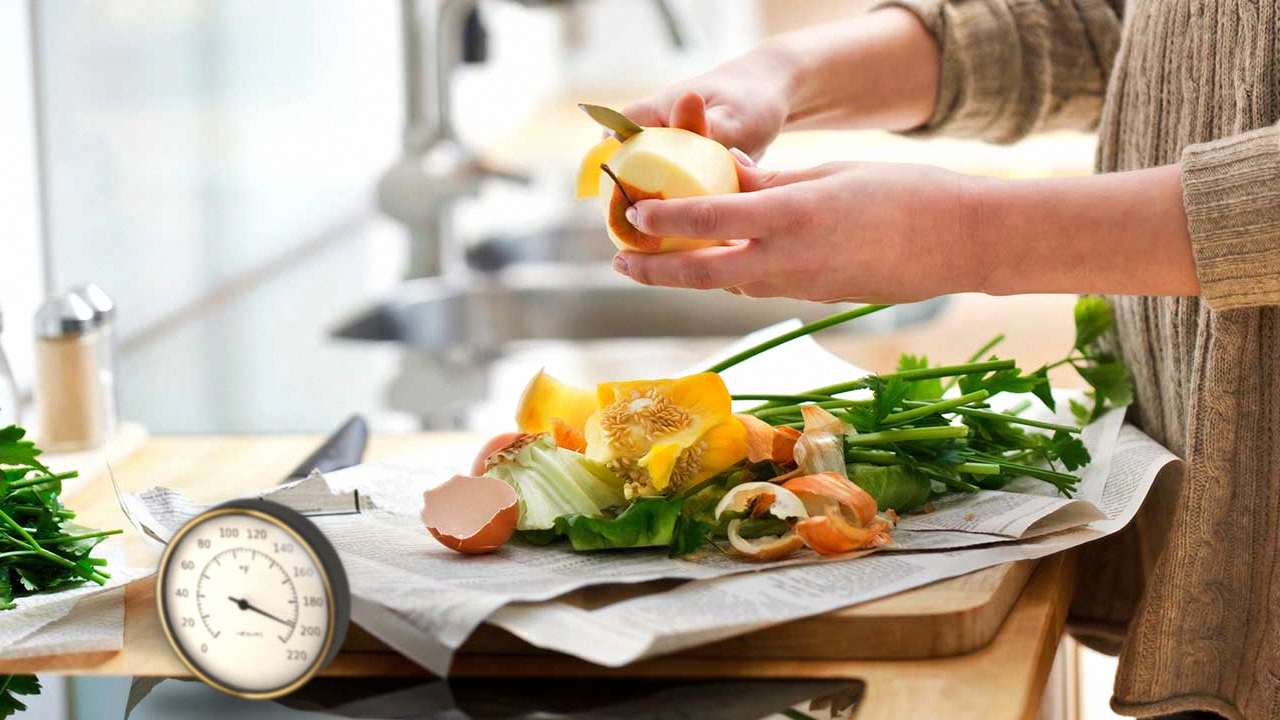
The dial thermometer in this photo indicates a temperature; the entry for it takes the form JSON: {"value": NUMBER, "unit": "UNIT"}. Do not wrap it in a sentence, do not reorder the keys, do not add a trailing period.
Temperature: {"value": 200, "unit": "°F"}
